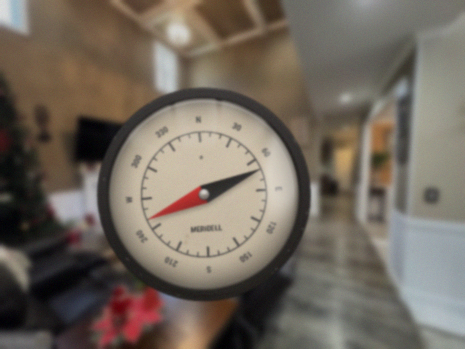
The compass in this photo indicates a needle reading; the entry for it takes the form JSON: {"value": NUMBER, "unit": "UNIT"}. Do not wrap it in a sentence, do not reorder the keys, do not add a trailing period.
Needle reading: {"value": 250, "unit": "°"}
